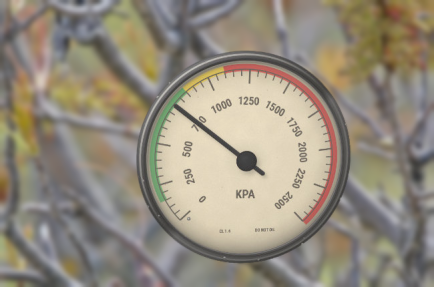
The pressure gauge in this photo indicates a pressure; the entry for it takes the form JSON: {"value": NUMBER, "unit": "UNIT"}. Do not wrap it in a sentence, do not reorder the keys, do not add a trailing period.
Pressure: {"value": 750, "unit": "kPa"}
